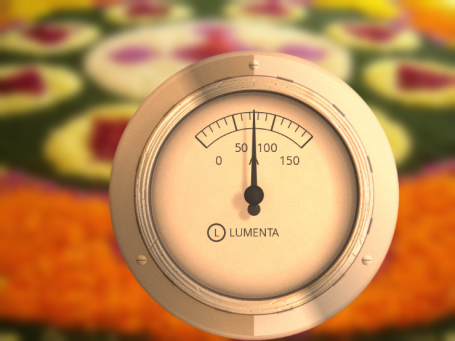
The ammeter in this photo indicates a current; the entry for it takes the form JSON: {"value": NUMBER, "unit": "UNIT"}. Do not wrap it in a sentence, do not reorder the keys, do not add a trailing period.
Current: {"value": 75, "unit": "A"}
